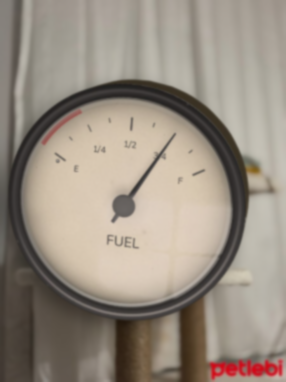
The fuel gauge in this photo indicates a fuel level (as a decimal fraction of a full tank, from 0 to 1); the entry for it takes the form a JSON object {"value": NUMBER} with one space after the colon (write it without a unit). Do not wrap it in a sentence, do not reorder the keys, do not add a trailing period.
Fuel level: {"value": 0.75}
